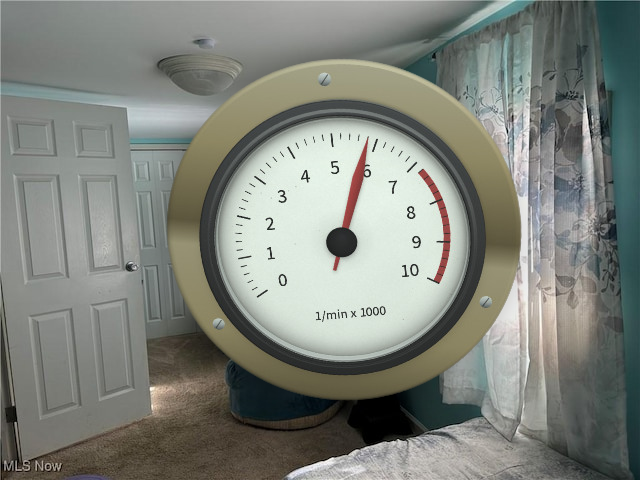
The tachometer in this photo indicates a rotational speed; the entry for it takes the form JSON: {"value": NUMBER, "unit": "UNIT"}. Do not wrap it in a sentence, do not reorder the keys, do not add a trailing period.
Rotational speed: {"value": 5800, "unit": "rpm"}
